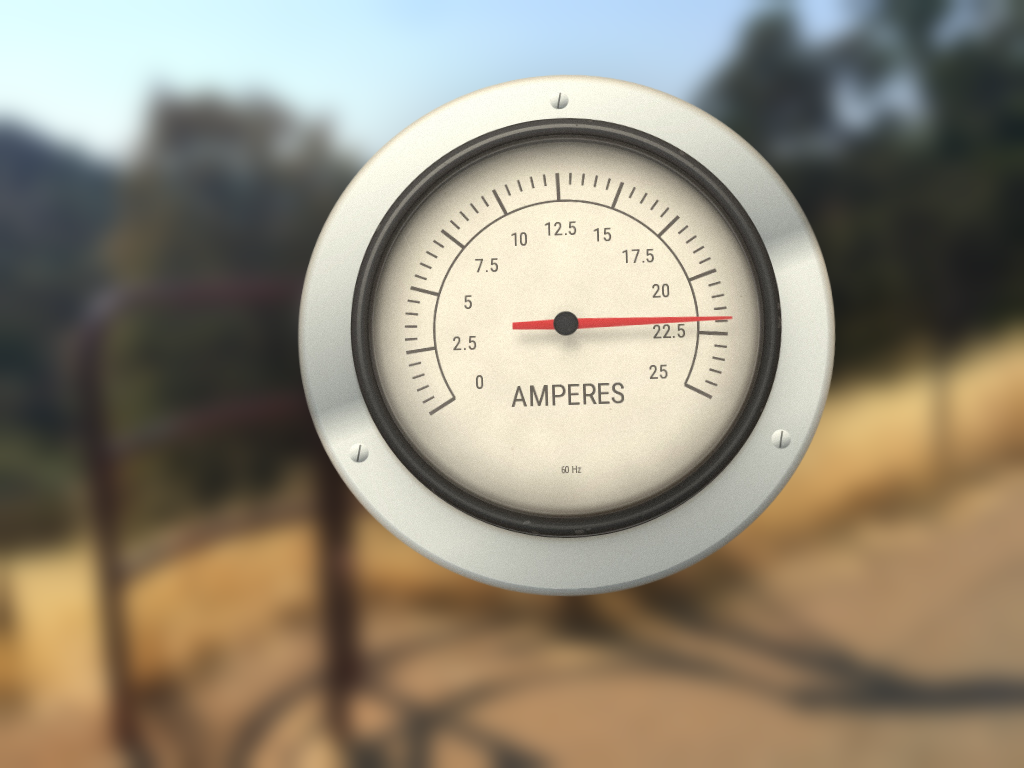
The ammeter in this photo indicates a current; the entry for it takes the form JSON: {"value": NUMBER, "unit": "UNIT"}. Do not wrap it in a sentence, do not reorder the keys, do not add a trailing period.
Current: {"value": 22, "unit": "A"}
